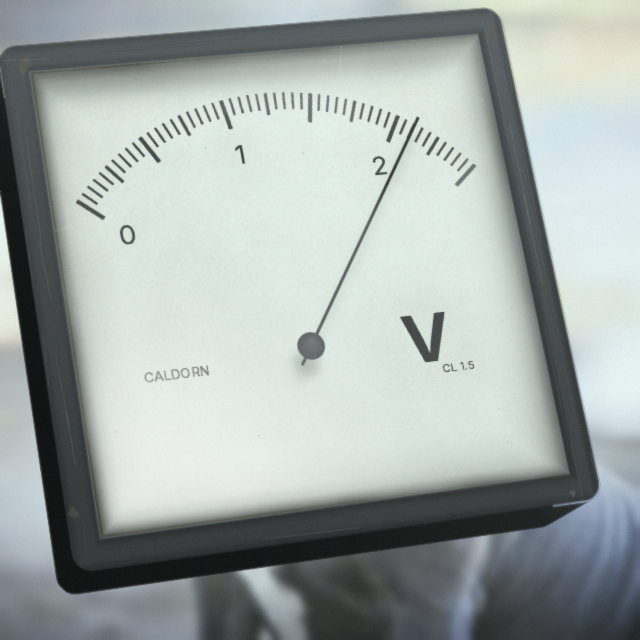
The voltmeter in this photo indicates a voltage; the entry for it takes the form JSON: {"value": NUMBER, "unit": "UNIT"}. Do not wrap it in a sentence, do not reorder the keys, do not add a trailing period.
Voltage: {"value": 2.1, "unit": "V"}
